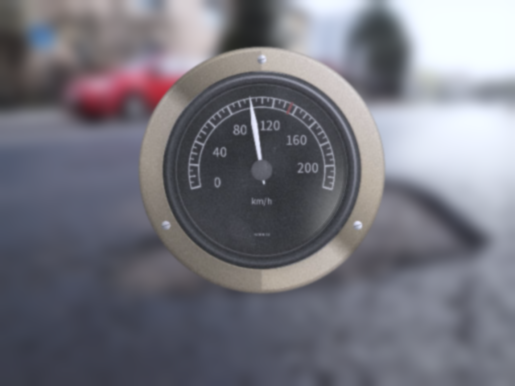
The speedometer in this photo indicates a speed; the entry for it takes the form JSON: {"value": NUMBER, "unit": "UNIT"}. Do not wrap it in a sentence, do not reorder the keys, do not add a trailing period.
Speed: {"value": 100, "unit": "km/h"}
